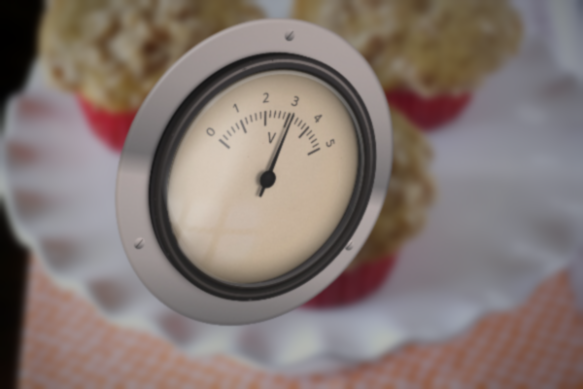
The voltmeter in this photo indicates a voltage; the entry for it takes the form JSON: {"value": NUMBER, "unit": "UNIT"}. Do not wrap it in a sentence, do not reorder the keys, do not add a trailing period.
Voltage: {"value": 3, "unit": "V"}
